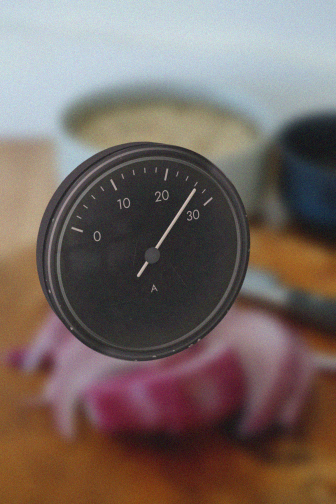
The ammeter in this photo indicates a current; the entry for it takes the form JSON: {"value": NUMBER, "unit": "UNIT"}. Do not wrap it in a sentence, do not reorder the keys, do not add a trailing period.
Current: {"value": 26, "unit": "A"}
